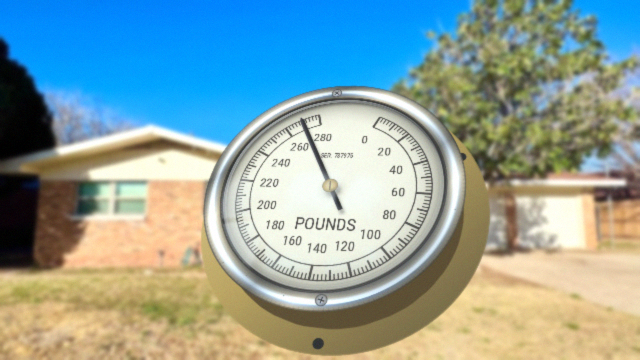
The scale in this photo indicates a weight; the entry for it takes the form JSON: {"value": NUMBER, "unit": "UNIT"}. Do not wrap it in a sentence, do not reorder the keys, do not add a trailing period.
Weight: {"value": 270, "unit": "lb"}
